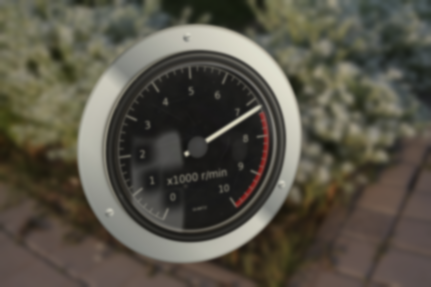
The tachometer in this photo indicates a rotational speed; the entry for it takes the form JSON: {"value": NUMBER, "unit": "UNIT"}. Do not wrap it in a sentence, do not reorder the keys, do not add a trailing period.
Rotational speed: {"value": 7200, "unit": "rpm"}
